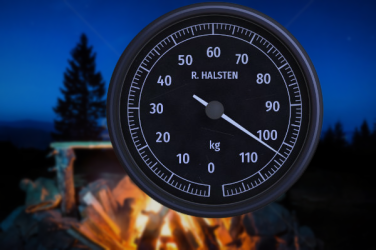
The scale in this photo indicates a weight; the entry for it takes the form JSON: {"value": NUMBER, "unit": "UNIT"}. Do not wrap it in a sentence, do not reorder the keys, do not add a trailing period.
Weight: {"value": 103, "unit": "kg"}
